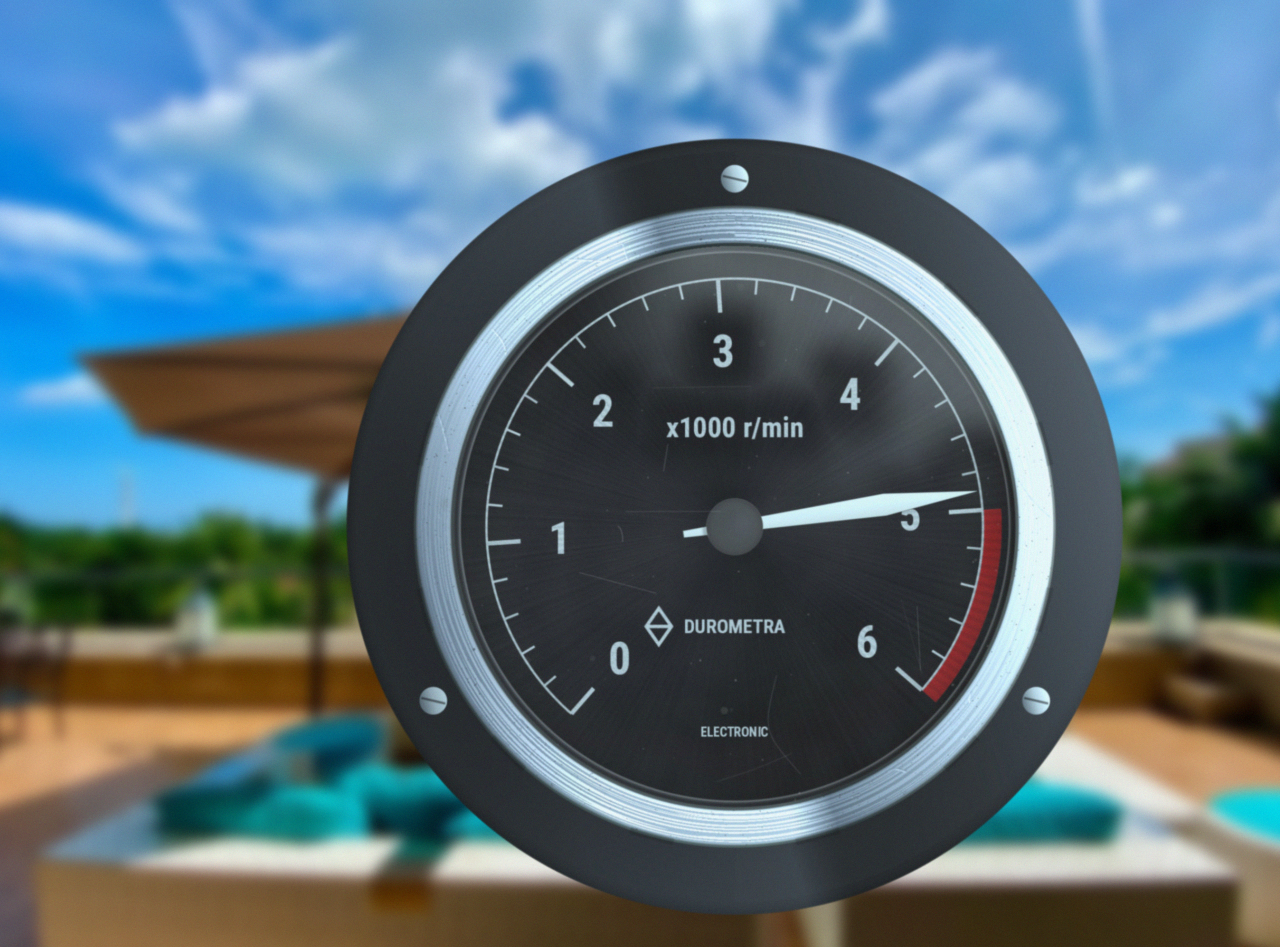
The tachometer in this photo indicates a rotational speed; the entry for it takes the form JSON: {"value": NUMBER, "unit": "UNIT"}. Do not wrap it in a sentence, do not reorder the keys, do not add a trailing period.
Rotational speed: {"value": 4900, "unit": "rpm"}
